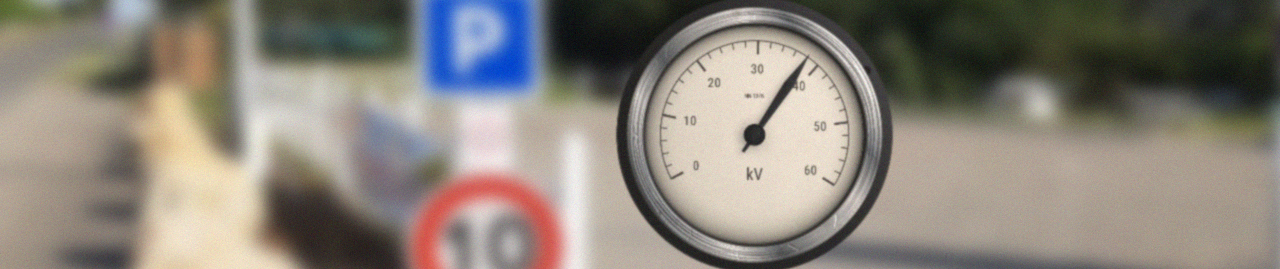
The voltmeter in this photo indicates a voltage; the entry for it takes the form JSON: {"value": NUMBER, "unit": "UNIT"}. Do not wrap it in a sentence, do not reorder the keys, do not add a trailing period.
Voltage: {"value": 38, "unit": "kV"}
